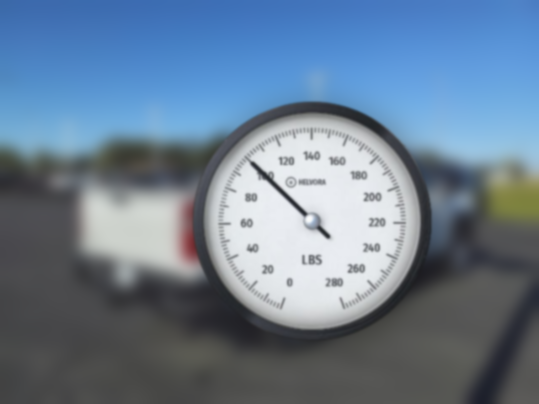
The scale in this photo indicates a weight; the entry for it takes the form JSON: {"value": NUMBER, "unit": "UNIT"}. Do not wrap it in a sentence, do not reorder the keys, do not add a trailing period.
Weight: {"value": 100, "unit": "lb"}
